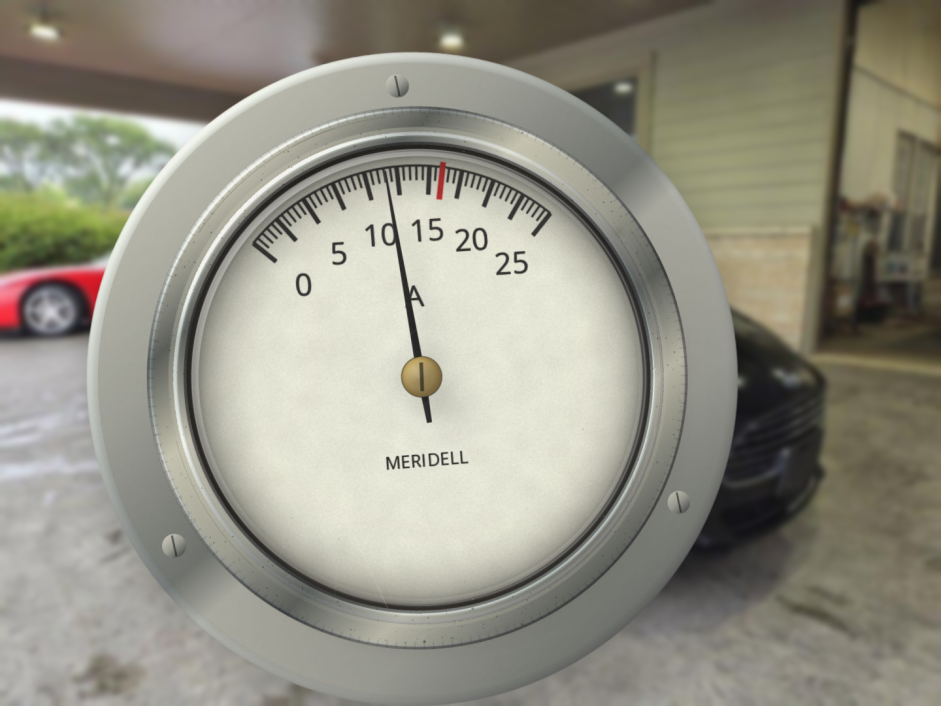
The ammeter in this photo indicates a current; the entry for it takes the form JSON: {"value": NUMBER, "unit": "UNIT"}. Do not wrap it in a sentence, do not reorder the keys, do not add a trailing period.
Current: {"value": 11.5, "unit": "A"}
